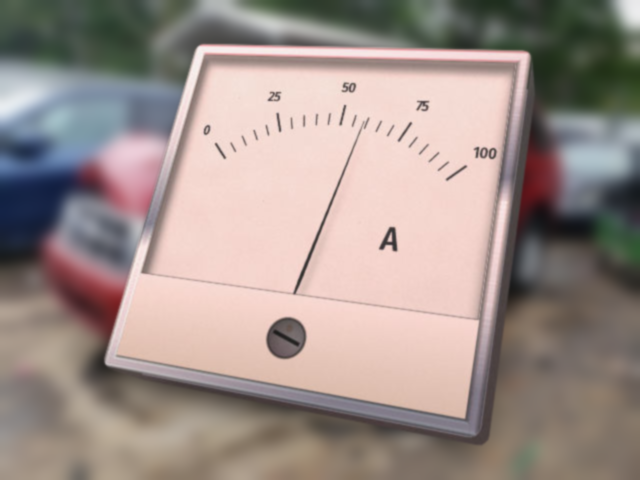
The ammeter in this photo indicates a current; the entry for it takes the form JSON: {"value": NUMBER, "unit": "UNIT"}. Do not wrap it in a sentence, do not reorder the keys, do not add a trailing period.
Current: {"value": 60, "unit": "A"}
